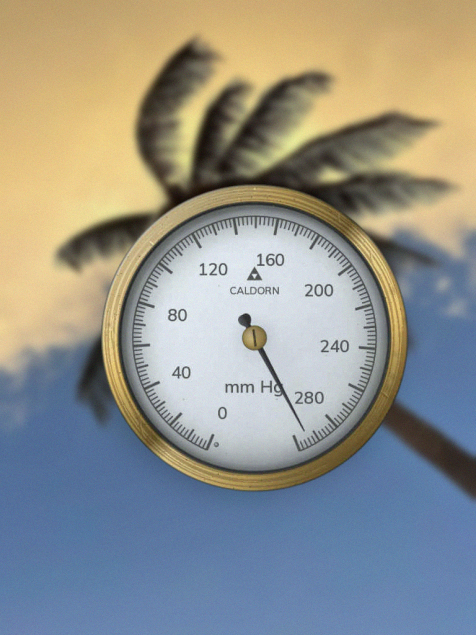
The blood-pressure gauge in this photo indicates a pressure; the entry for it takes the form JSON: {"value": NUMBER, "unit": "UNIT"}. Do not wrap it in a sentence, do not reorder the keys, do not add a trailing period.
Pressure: {"value": 294, "unit": "mmHg"}
